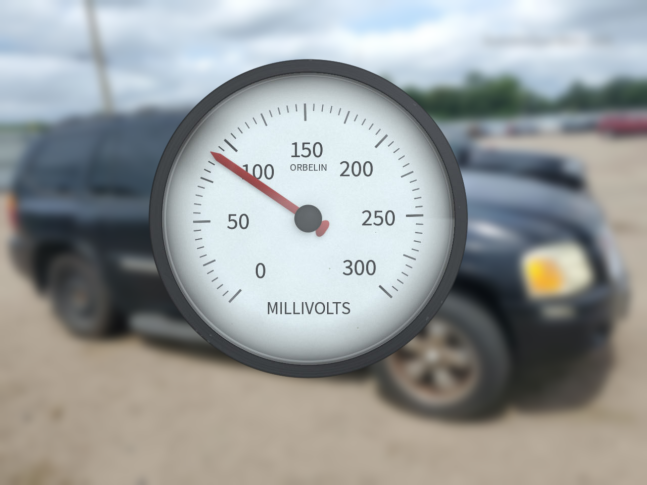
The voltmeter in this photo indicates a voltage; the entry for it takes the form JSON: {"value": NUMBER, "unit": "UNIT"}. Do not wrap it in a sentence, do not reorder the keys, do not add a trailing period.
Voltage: {"value": 90, "unit": "mV"}
